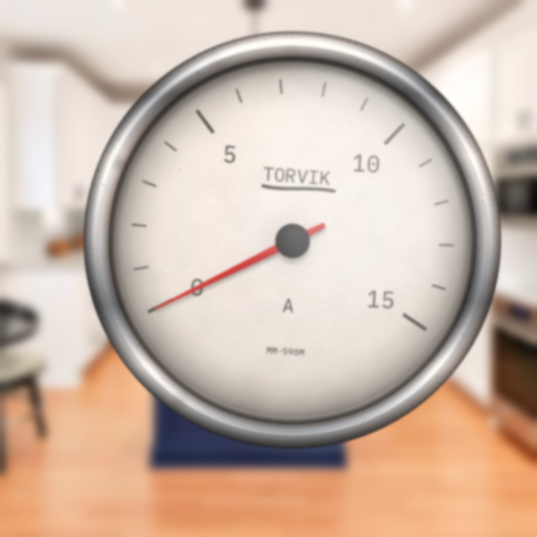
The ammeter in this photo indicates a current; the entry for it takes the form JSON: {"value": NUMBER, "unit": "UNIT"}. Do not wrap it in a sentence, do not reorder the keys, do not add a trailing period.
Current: {"value": 0, "unit": "A"}
